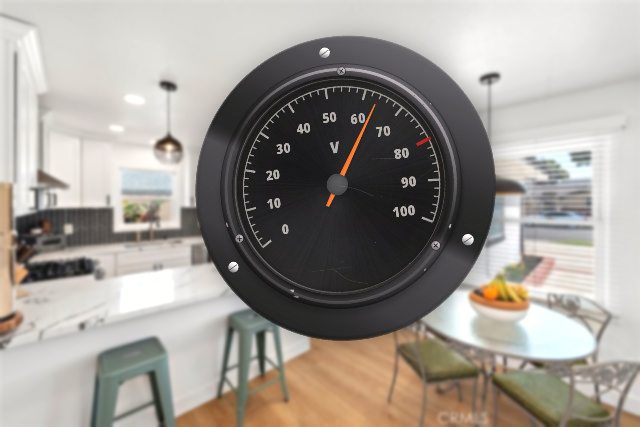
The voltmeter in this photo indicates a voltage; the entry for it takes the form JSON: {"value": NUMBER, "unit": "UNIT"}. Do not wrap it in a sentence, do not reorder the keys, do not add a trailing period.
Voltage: {"value": 64, "unit": "V"}
